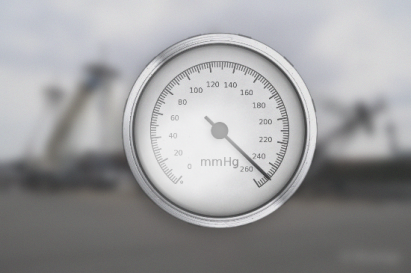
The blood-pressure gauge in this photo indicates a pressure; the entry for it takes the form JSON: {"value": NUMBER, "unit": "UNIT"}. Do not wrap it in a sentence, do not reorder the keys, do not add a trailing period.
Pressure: {"value": 250, "unit": "mmHg"}
